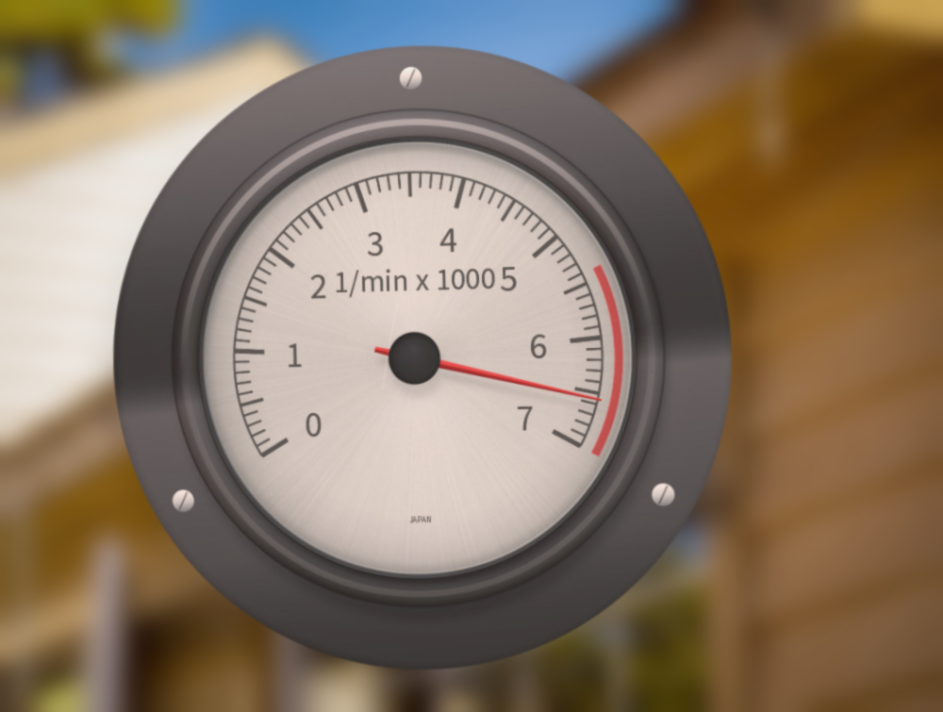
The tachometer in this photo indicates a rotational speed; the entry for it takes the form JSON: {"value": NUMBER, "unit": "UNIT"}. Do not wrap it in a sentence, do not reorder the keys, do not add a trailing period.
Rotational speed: {"value": 6550, "unit": "rpm"}
